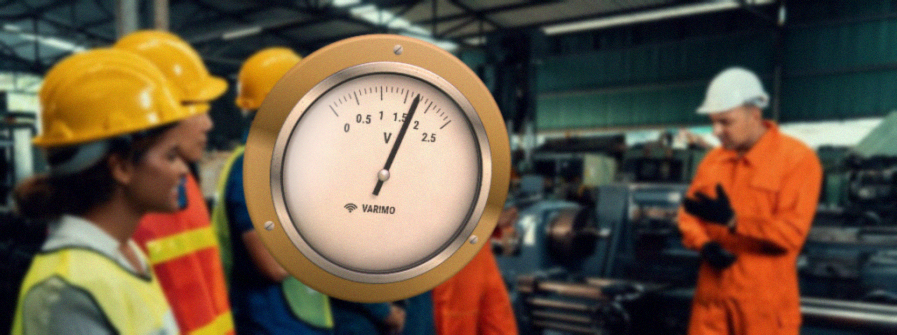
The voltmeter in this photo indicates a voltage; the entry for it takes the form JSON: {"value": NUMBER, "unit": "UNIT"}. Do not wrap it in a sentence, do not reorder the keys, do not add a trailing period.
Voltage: {"value": 1.7, "unit": "V"}
